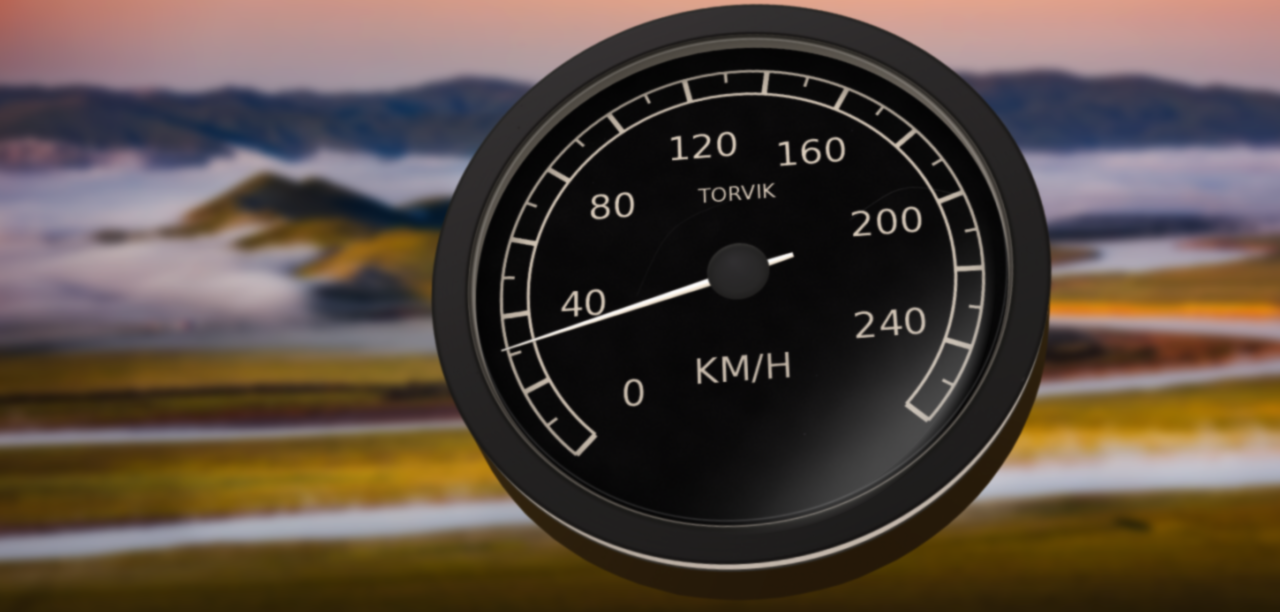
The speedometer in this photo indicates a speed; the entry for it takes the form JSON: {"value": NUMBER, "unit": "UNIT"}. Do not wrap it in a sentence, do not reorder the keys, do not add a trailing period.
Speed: {"value": 30, "unit": "km/h"}
